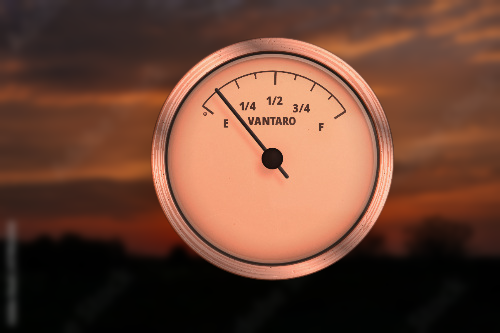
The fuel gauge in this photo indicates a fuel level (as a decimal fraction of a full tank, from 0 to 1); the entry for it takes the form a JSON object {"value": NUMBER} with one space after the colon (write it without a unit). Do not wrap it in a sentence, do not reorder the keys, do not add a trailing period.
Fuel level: {"value": 0.125}
